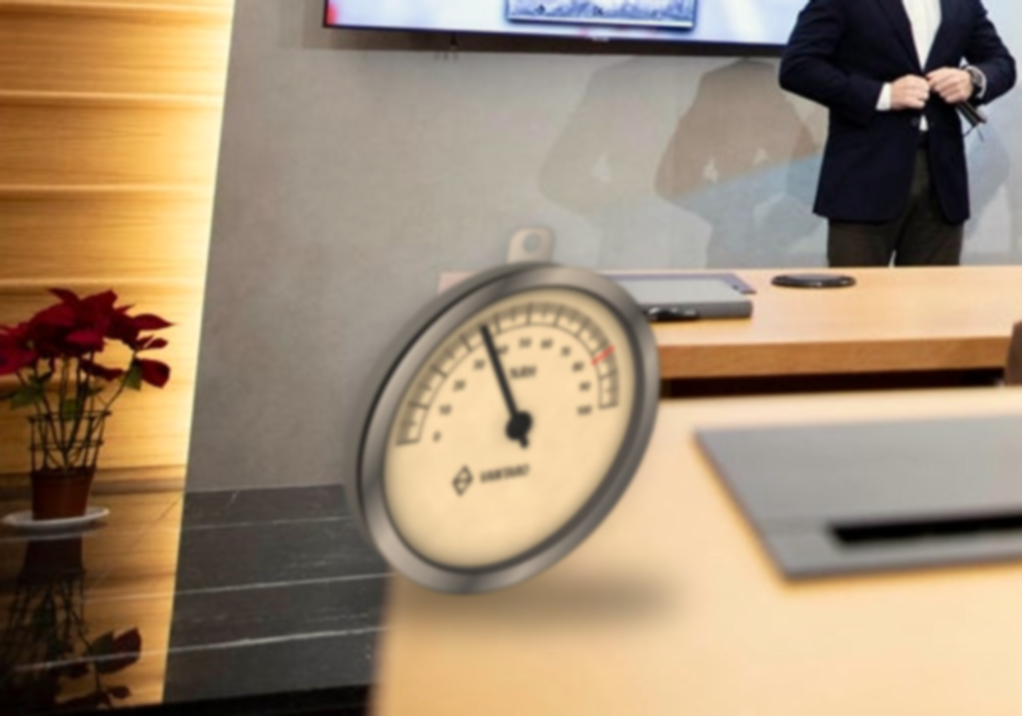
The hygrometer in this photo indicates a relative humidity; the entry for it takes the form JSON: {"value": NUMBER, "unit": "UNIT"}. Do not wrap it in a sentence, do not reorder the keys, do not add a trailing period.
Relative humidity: {"value": 35, "unit": "%"}
